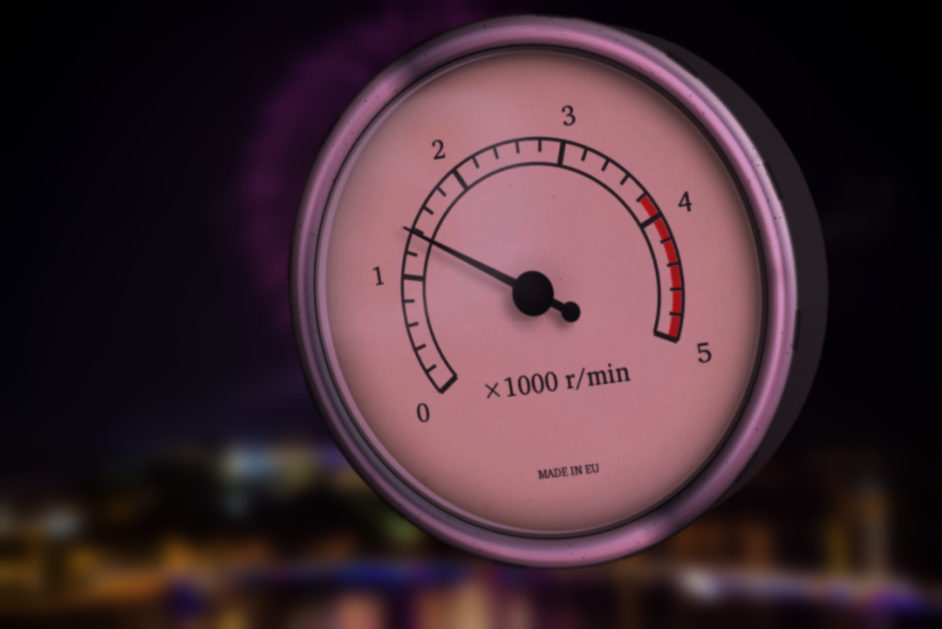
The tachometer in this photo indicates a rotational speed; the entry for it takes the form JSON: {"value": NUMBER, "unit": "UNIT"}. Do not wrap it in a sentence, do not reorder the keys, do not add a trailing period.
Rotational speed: {"value": 1400, "unit": "rpm"}
